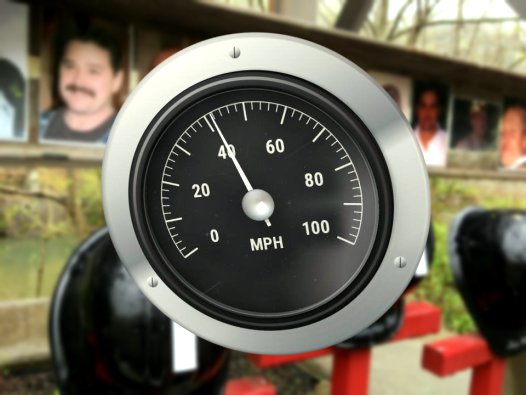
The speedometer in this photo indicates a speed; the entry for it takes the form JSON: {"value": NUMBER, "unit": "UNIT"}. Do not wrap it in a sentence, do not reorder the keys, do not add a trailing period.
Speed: {"value": 42, "unit": "mph"}
